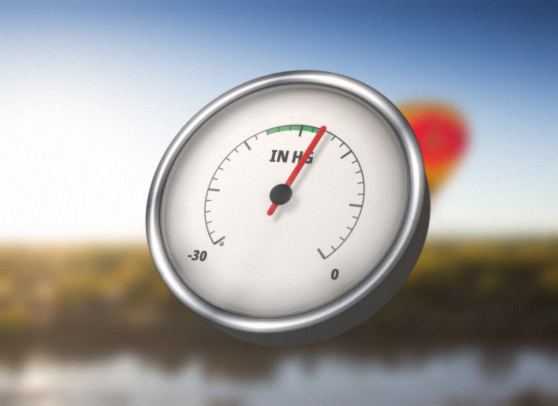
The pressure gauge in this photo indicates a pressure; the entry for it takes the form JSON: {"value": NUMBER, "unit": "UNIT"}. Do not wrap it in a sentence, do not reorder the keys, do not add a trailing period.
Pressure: {"value": -13, "unit": "inHg"}
